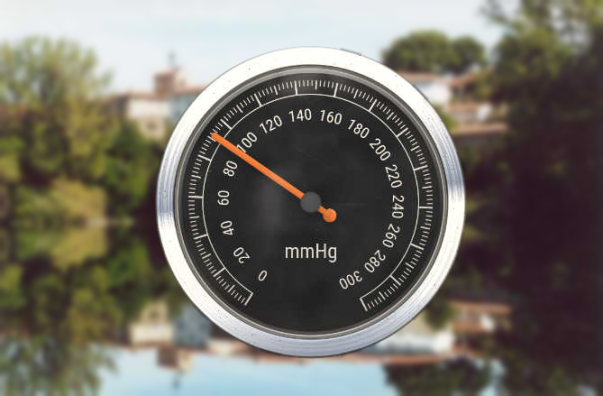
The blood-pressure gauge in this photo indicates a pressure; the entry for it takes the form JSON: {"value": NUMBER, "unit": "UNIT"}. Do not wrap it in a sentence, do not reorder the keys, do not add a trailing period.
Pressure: {"value": 92, "unit": "mmHg"}
